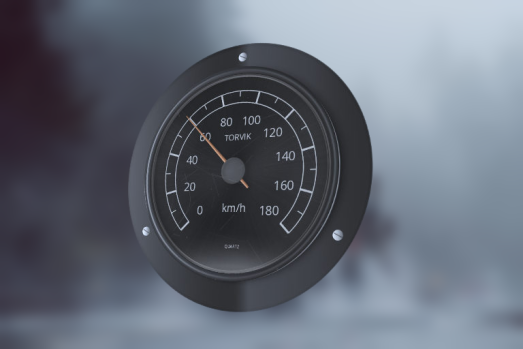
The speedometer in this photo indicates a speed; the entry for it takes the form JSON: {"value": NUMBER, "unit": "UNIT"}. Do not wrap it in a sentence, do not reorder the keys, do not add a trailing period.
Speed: {"value": 60, "unit": "km/h"}
